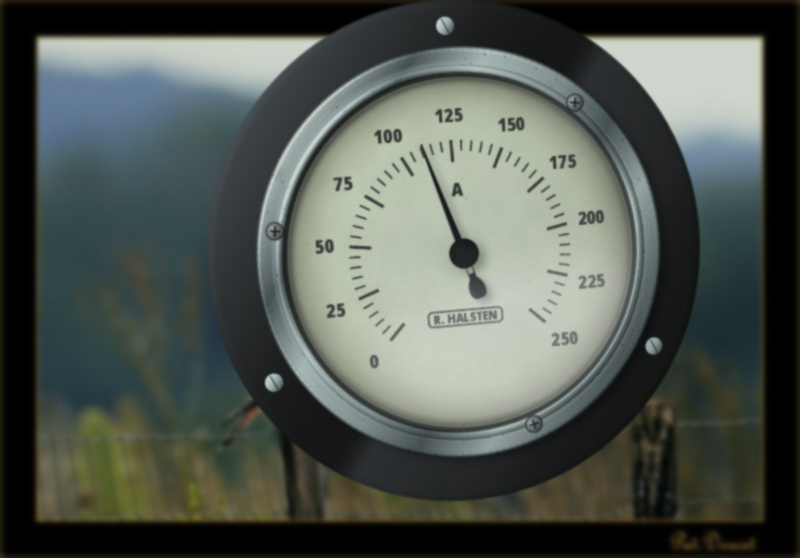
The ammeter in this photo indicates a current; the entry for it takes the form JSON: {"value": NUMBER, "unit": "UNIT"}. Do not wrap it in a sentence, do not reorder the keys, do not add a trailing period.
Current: {"value": 110, "unit": "A"}
